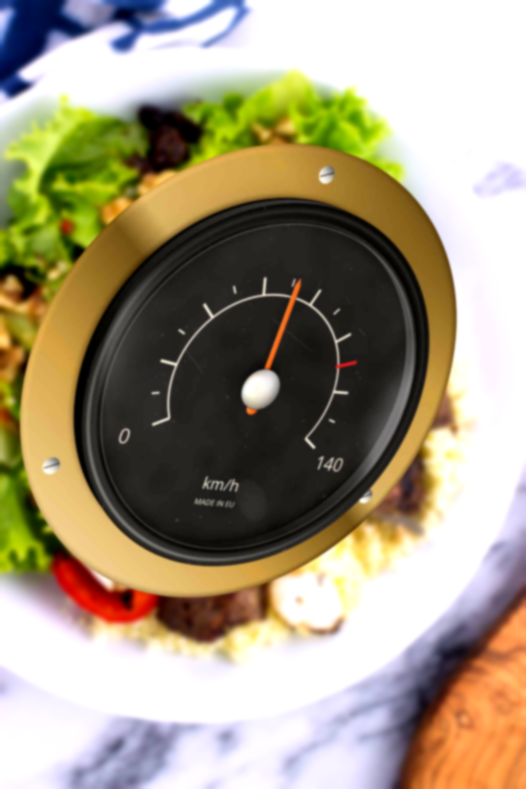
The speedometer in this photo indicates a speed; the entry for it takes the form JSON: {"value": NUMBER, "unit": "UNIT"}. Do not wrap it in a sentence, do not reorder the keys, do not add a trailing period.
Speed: {"value": 70, "unit": "km/h"}
